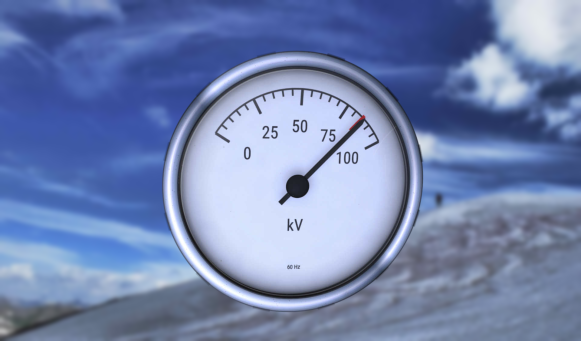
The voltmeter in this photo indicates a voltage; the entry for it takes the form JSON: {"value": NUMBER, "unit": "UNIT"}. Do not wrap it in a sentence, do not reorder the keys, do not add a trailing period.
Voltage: {"value": 85, "unit": "kV"}
